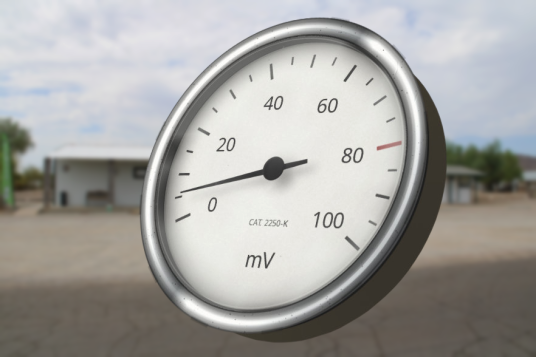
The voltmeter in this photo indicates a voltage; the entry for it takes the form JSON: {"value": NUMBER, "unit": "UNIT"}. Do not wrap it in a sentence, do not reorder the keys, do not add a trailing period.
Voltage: {"value": 5, "unit": "mV"}
